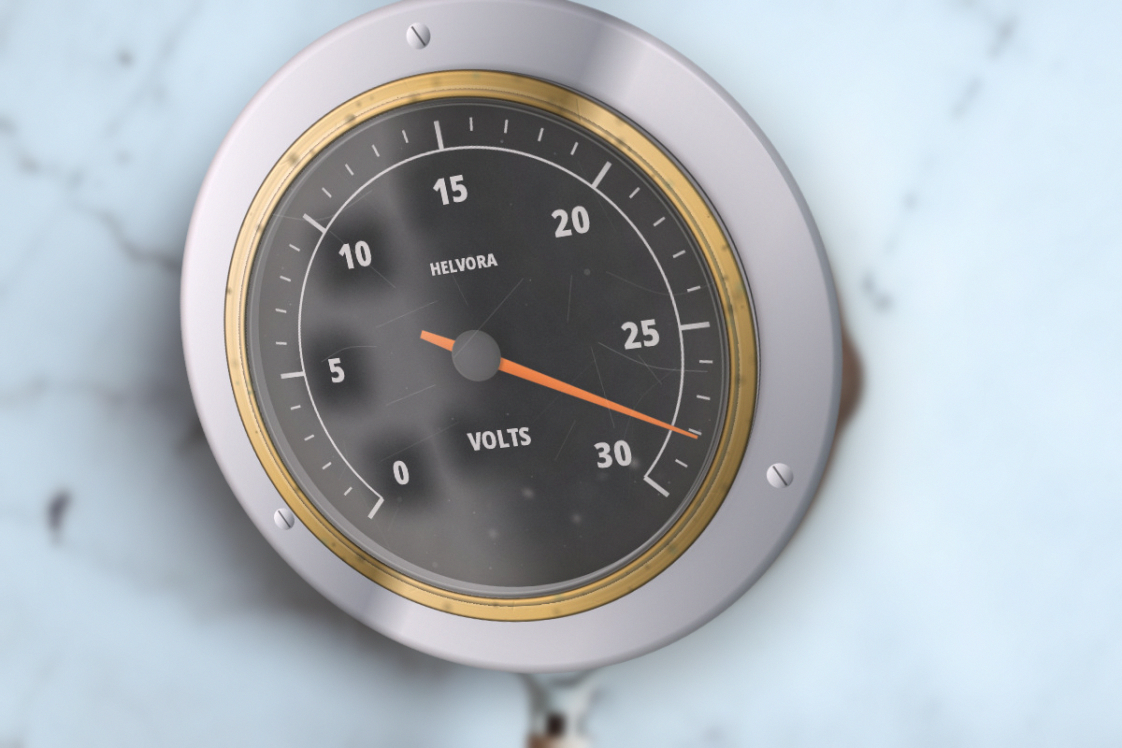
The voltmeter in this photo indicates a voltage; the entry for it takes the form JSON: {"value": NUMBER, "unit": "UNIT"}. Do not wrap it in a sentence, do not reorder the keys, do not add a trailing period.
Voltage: {"value": 28, "unit": "V"}
